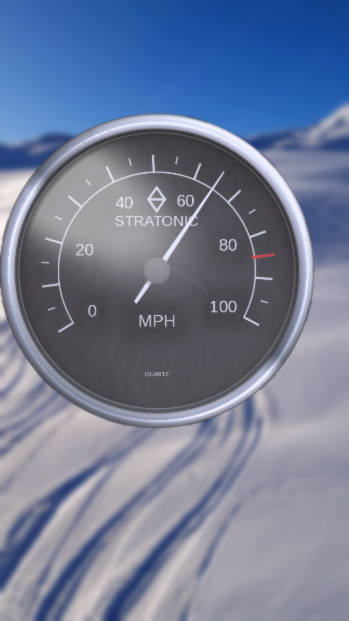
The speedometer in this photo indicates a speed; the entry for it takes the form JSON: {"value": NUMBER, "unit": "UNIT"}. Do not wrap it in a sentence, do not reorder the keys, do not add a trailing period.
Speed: {"value": 65, "unit": "mph"}
